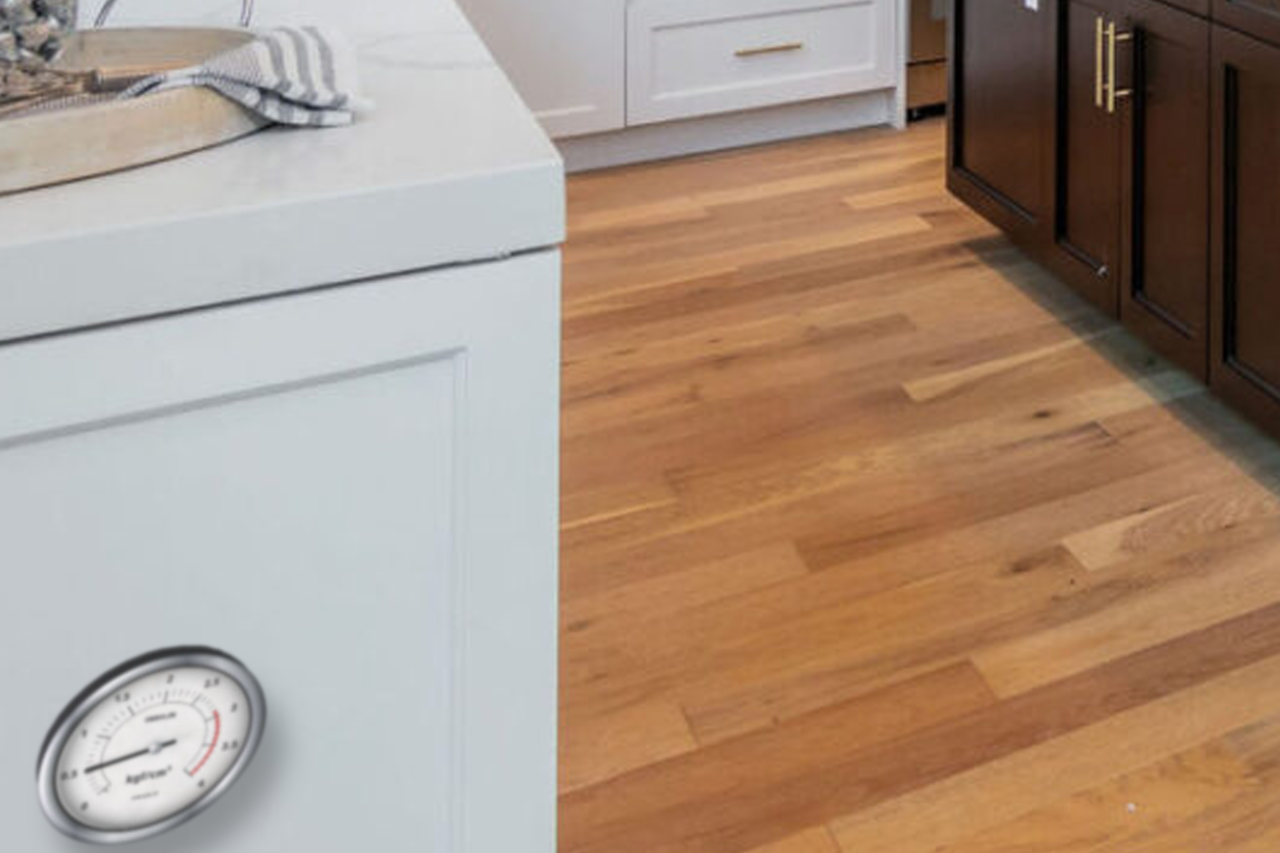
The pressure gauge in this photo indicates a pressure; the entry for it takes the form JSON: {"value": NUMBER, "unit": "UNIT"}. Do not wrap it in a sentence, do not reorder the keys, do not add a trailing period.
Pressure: {"value": 0.5, "unit": "kg/cm²"}
